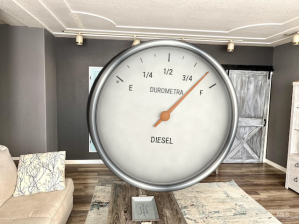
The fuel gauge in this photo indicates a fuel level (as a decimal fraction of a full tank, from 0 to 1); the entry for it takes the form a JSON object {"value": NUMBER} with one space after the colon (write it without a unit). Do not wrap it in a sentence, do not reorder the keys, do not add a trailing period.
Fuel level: {"value": 0.875}
